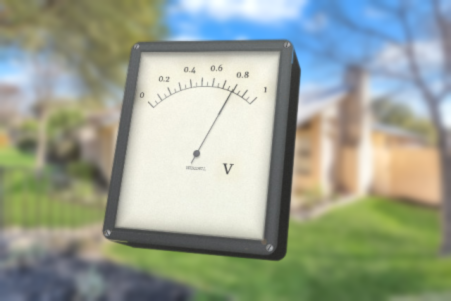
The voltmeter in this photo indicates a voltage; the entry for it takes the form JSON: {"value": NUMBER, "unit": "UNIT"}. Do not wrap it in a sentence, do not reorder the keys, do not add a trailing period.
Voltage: {"value": 0.8, "unit": "V"}
